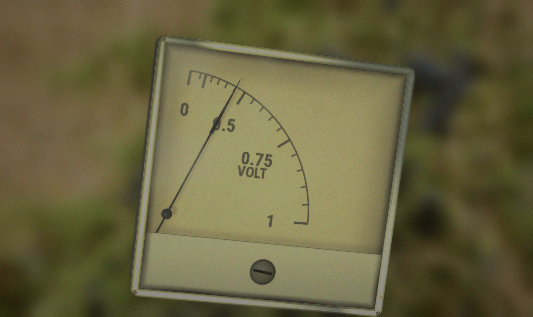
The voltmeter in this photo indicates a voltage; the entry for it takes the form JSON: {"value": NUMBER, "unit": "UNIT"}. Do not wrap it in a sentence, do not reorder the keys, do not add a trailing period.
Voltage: {"value": 0.45, "unit": "V"}
